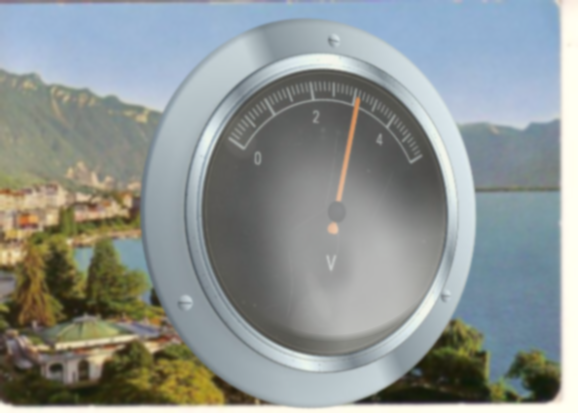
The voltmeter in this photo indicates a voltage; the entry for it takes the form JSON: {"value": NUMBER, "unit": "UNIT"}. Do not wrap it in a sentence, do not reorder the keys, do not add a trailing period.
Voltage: {"value": 3, "unit": "V"}
